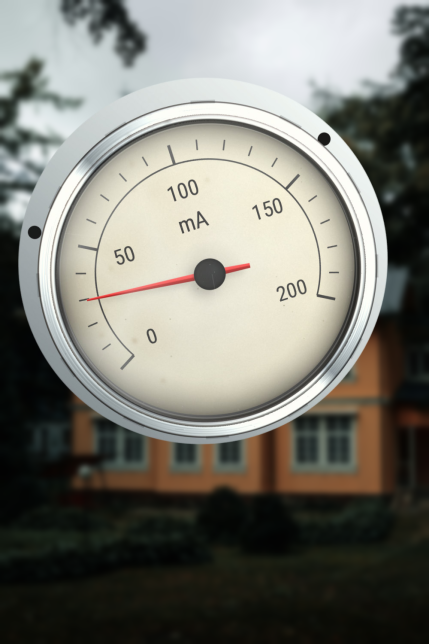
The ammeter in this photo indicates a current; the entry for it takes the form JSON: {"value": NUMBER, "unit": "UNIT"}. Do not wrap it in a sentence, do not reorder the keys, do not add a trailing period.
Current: {"value": 30, "unit": "mA"}
